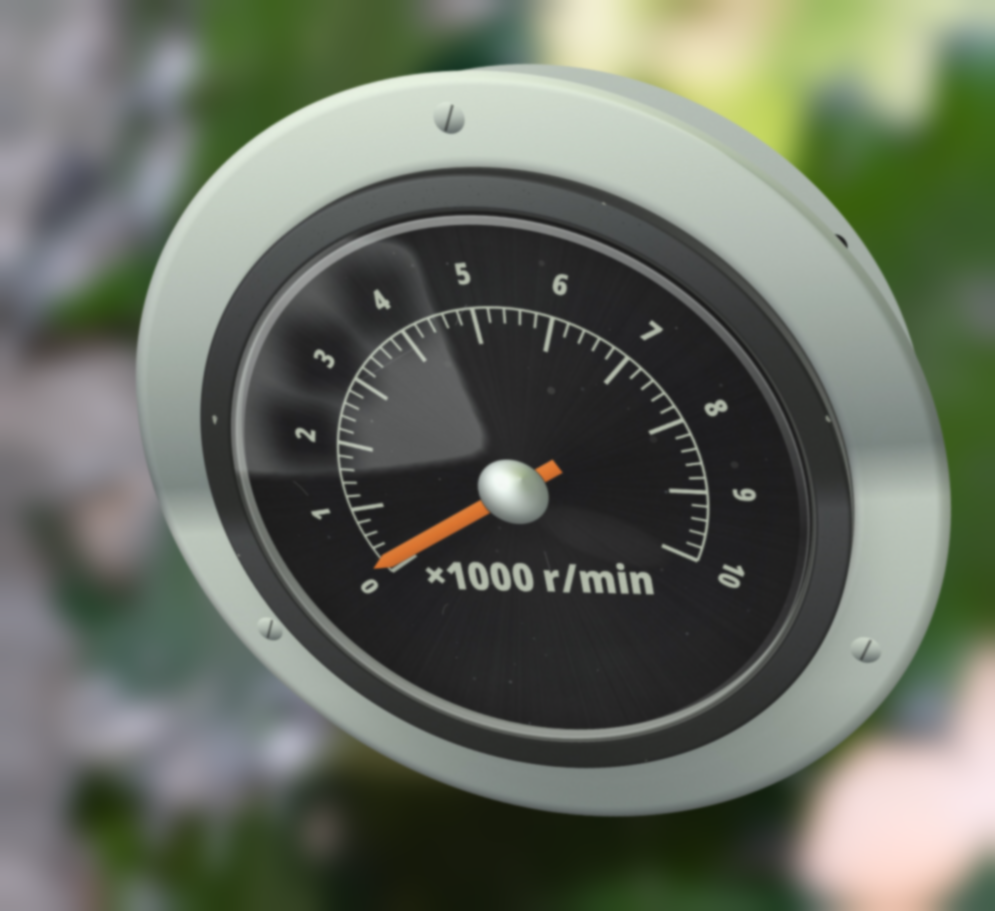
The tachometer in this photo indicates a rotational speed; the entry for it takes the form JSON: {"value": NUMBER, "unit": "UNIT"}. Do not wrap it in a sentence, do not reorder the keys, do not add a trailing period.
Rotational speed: {"value": 200, "unit": "rpm"}
